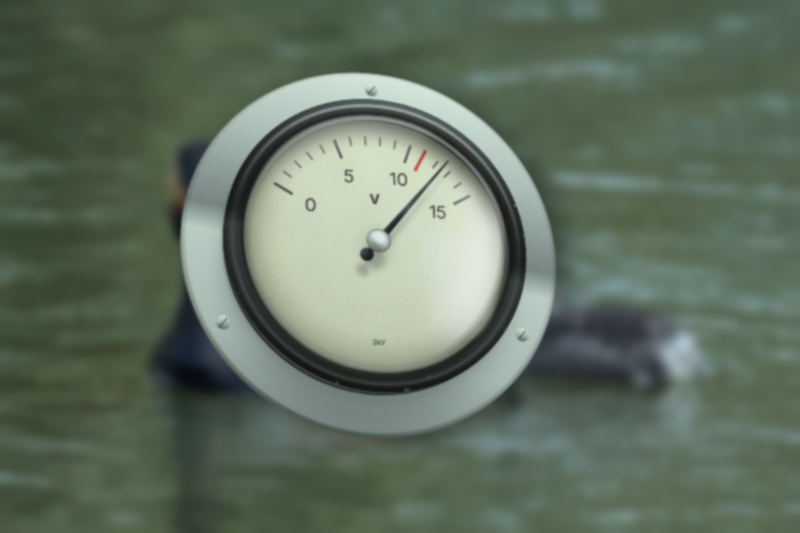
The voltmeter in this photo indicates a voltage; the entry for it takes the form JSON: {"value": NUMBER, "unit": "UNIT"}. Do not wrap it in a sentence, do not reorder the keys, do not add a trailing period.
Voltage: {"value": 12.5, "unit": "V"}
